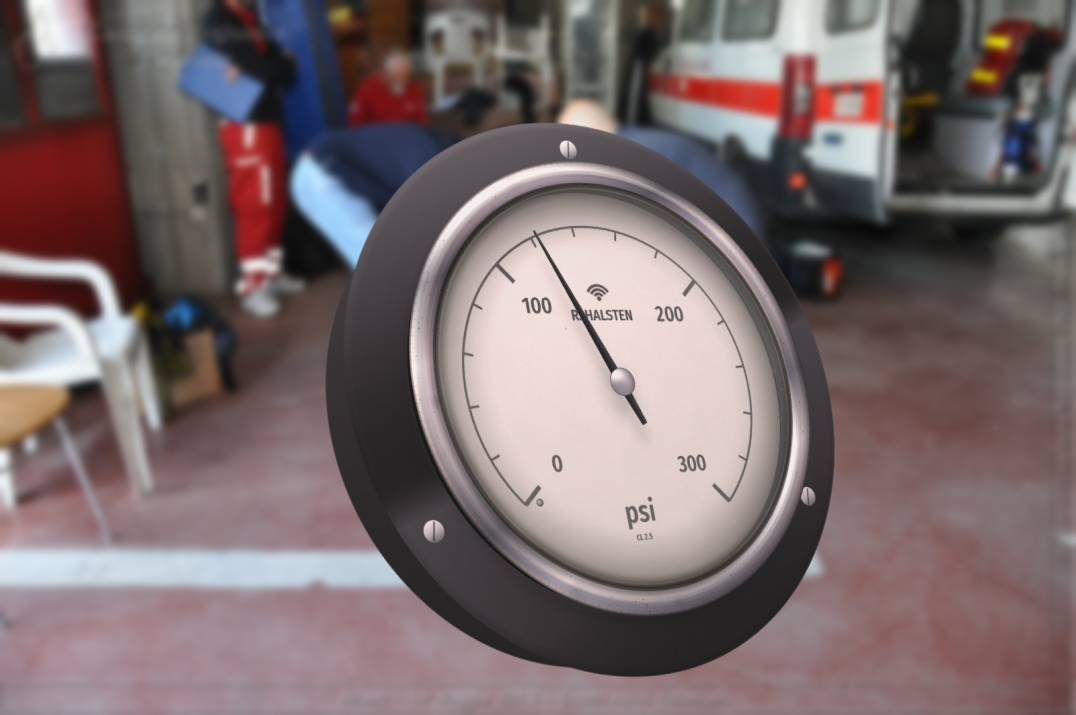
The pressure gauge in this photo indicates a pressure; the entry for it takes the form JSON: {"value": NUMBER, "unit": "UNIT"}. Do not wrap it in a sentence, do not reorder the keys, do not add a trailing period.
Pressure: {"value": 120, "unit": "psi"}
